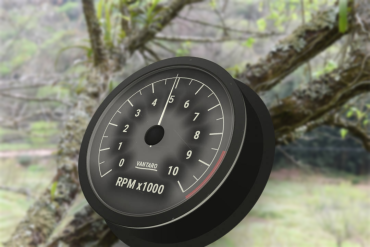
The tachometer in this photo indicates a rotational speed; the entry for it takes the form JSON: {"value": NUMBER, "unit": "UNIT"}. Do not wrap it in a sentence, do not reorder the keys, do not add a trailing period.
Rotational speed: {"value": 5000, "unit": "rpm"}
